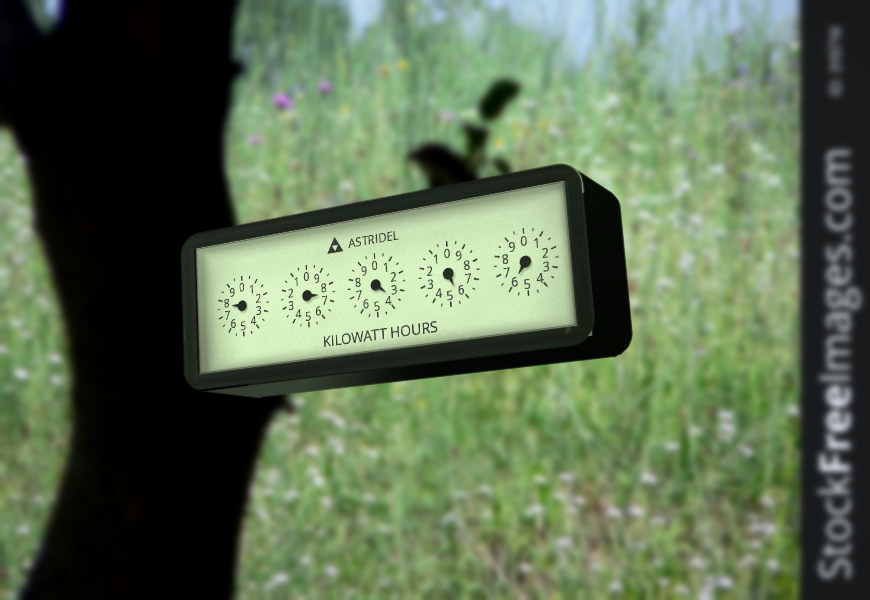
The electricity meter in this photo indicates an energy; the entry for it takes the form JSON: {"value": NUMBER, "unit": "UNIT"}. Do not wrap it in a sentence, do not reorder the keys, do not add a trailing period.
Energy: {"value": 77356, "unit": "kWh"}
